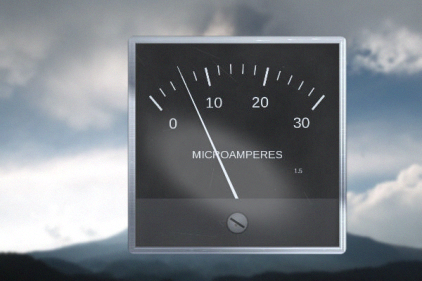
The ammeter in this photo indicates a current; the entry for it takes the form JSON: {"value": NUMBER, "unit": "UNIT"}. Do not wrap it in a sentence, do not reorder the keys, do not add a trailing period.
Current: {"value": 6, "unit": "µA"}
